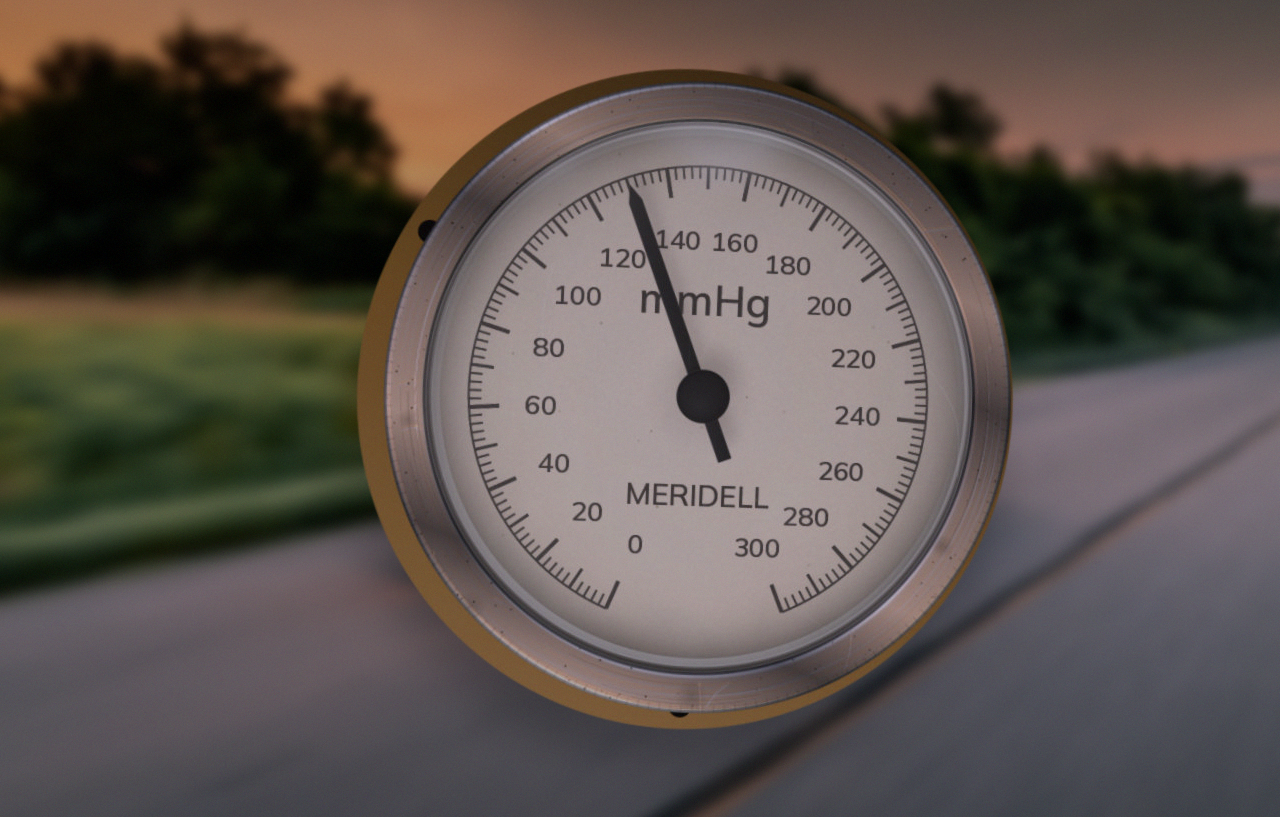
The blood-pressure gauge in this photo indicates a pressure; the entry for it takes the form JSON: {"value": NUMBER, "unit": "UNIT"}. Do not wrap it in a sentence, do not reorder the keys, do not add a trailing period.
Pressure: {"value": 130, "unit": "mmHg"}
